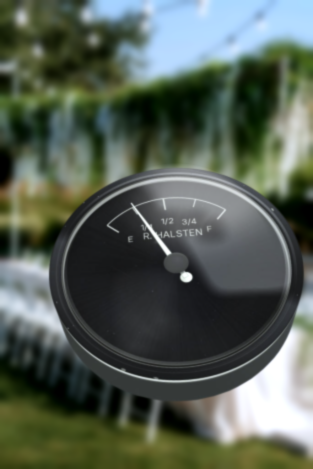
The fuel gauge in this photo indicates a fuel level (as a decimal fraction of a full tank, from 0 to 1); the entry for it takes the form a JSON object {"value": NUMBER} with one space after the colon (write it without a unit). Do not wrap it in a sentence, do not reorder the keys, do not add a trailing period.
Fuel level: {"value": 0.25}
